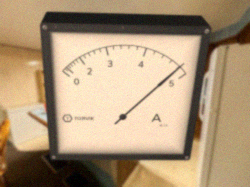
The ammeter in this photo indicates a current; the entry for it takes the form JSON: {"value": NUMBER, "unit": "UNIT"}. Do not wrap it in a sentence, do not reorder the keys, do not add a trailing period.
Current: {"value": 4.8, "unit": "A"}
